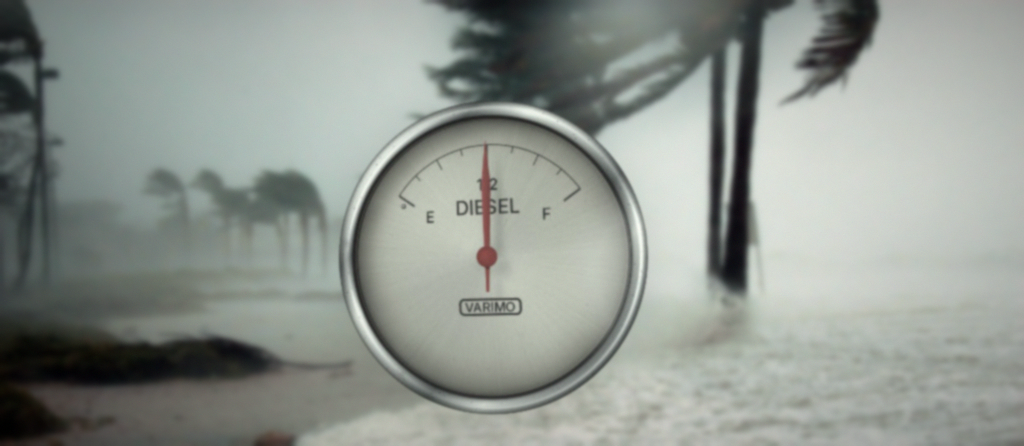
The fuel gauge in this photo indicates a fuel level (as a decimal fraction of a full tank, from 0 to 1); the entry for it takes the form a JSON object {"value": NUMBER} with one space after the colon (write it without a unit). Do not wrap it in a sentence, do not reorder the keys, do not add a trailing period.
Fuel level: {"value": 0.5}
